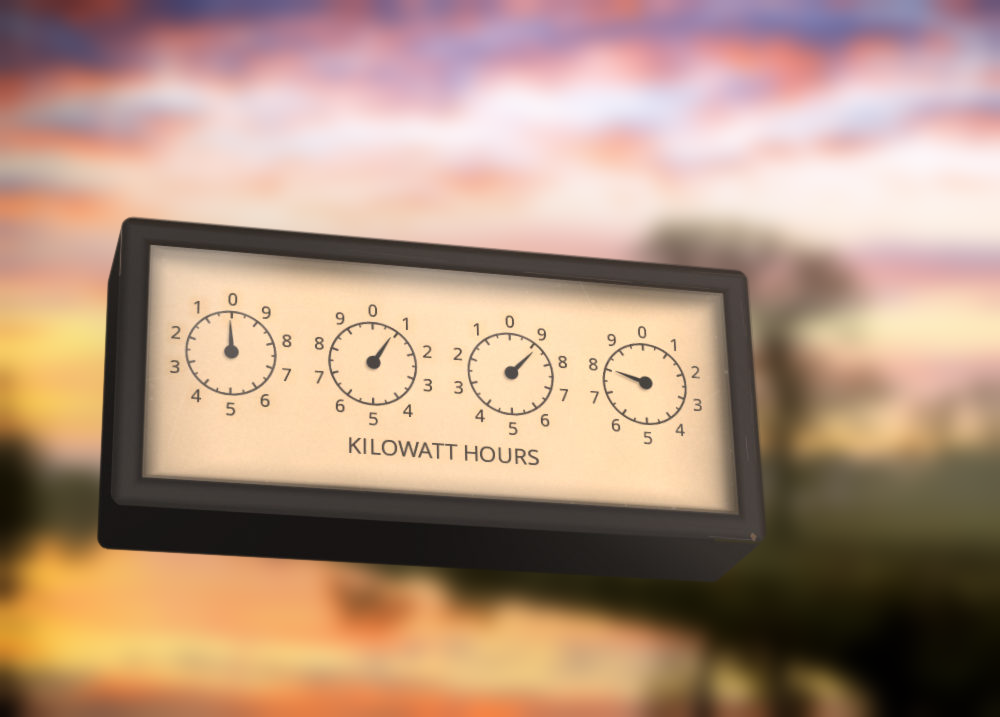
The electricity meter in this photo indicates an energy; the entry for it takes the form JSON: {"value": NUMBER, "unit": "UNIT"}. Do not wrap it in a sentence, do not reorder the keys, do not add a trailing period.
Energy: {"value": 88, "unit": "kWh"}
